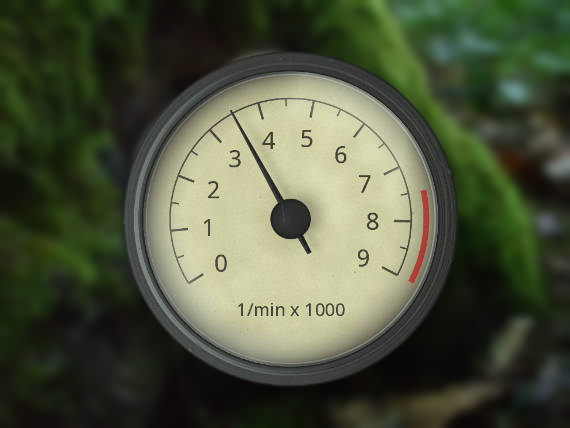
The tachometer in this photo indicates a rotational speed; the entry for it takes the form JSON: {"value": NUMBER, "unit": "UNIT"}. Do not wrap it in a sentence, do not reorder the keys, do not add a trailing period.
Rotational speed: {"value": 3500, "unit": "rpm"}
